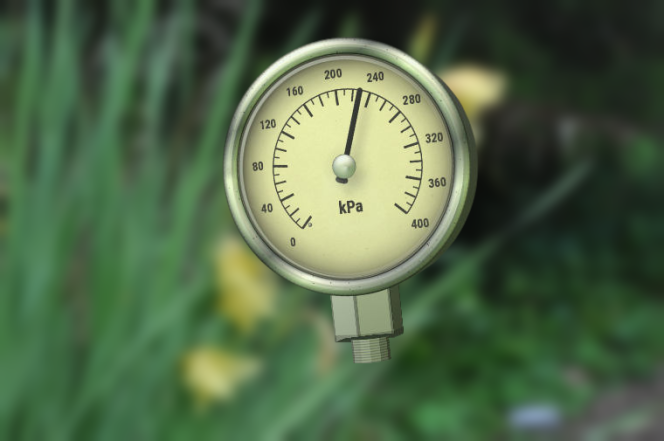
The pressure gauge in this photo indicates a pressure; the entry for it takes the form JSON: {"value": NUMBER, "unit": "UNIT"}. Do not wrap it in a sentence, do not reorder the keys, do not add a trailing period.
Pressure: {"value": 230, "unit": "kPa"}
